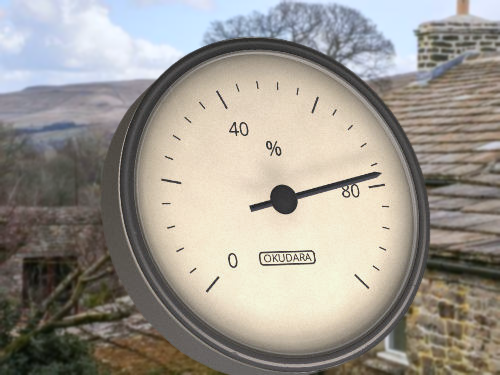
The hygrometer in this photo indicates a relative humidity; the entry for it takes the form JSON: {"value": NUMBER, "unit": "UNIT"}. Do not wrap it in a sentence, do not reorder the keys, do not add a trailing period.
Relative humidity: {"value": 78, "unit": "%"}
